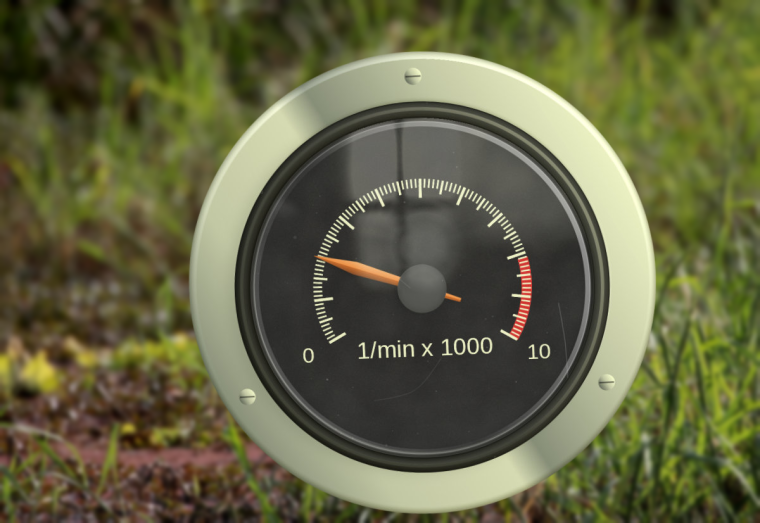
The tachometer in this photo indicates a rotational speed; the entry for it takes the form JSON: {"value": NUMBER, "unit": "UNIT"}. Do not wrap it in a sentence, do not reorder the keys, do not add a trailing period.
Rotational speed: {"value": 2000, "unit": "rpm"}
